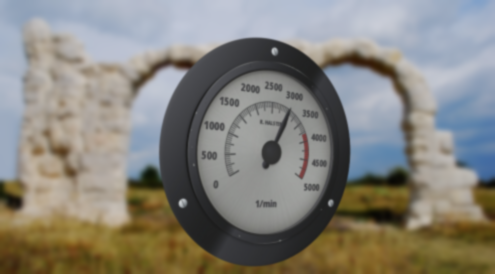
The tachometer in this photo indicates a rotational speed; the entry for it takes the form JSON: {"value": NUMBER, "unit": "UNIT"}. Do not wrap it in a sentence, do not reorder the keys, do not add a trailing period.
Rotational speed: {"value": 3000, "unit": "rpm"}
